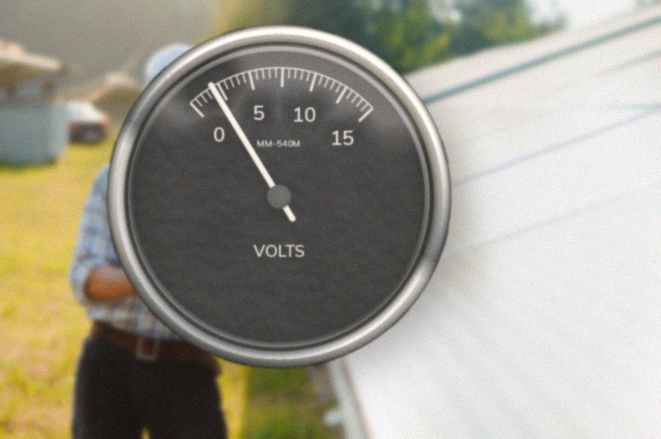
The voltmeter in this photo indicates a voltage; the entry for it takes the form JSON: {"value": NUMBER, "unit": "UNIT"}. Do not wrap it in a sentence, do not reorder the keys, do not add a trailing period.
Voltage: {"value": 2, "unit": "V"}
